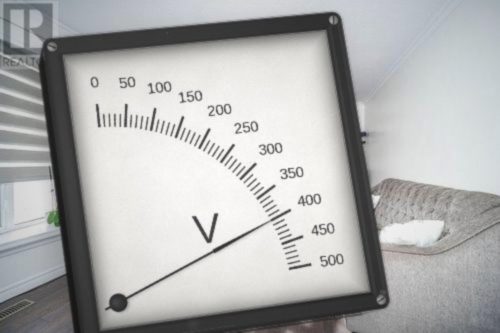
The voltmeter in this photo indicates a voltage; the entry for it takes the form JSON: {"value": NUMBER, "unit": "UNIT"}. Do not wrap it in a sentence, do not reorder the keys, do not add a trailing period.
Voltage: {"value": 400, "unit": "V"}
